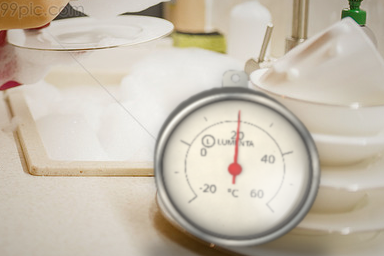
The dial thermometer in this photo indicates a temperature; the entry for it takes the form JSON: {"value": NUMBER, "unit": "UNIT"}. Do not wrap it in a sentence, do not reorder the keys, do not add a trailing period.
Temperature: {"value": 20, "unit": "°C"}
